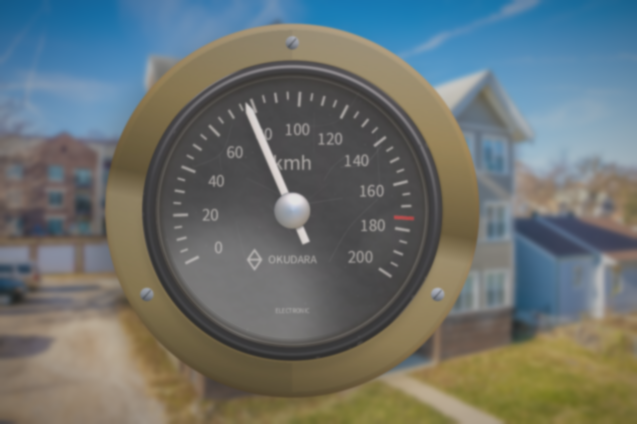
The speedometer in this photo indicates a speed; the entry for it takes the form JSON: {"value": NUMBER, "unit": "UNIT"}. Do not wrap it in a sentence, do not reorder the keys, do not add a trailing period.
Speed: {"value": 77.5, "unit": "km/h"}
